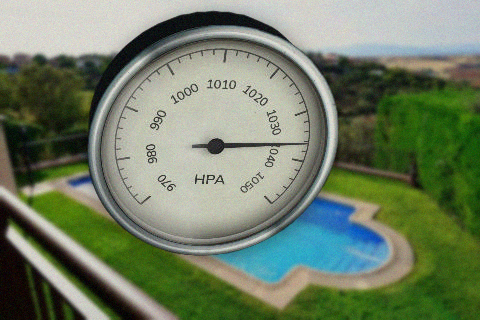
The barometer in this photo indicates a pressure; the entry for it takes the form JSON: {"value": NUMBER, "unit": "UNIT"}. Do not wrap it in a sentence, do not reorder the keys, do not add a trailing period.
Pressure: {"value": 1036, "unit": "hPa"}
